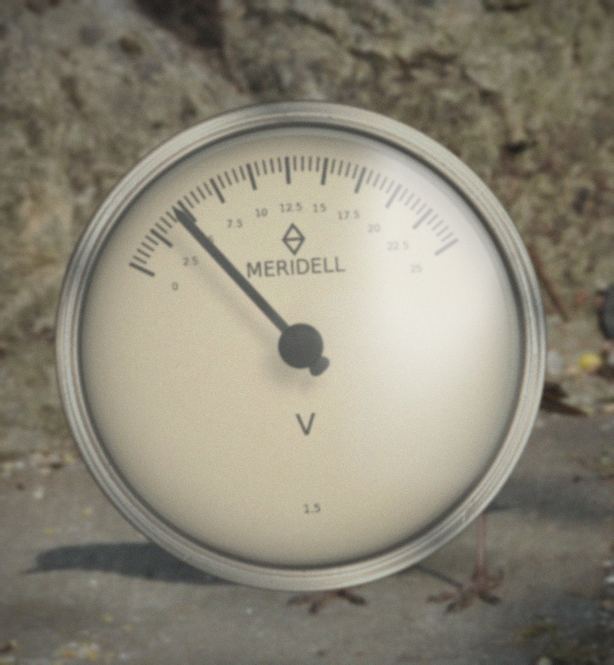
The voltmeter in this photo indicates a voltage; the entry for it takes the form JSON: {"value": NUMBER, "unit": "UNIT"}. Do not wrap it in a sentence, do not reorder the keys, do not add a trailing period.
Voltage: {"value": 4.5, "unit": "V"}
